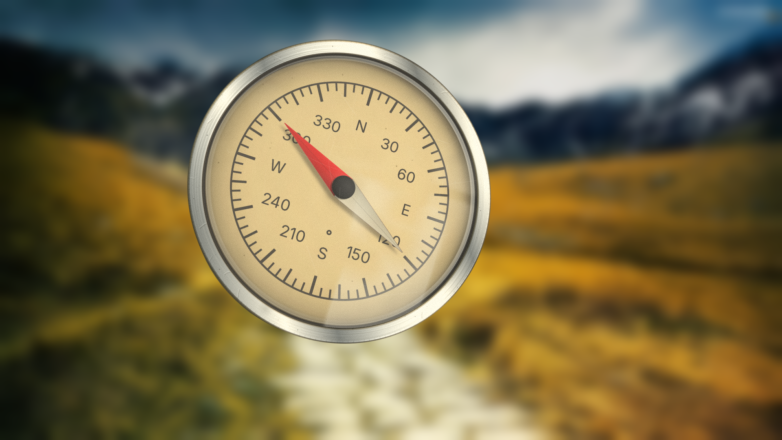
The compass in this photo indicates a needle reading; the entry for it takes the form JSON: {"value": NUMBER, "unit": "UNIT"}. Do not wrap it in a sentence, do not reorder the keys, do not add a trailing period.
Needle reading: {"value": 300, "unit": "°"}
